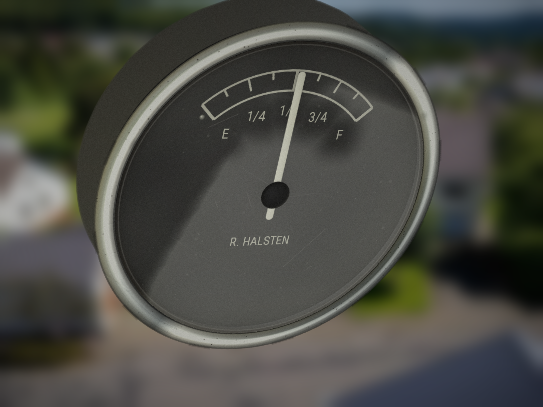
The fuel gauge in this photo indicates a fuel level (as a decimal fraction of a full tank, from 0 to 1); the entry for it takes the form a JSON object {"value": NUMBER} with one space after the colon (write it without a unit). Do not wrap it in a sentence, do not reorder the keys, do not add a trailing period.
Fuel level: {"value": 0.5}
